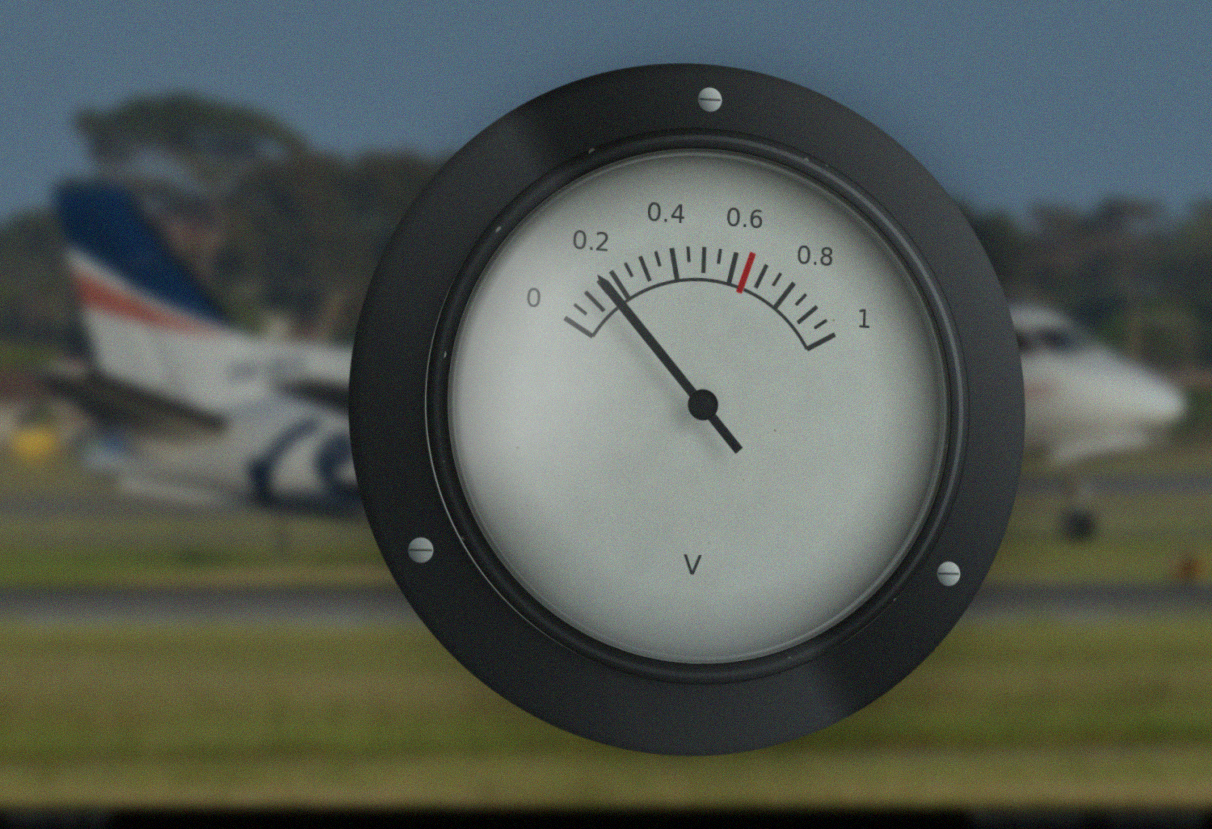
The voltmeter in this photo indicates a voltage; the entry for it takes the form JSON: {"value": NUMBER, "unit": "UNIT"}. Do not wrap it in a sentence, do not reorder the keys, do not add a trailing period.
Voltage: {"value": 0.15, "unit": "V"}
